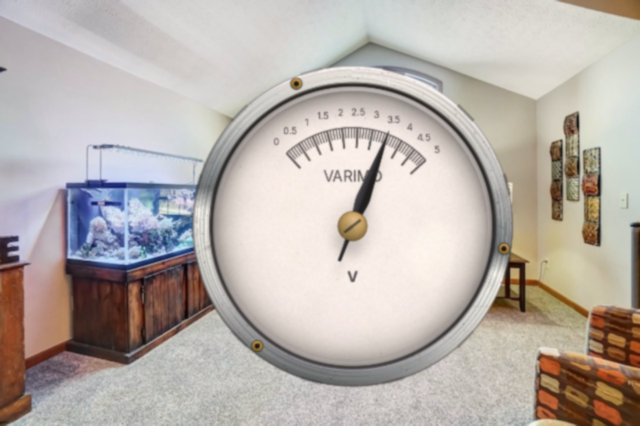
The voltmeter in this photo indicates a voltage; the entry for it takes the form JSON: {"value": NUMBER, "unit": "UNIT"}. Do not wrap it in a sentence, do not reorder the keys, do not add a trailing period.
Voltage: {"value": 3.5, "unit": "V"}
